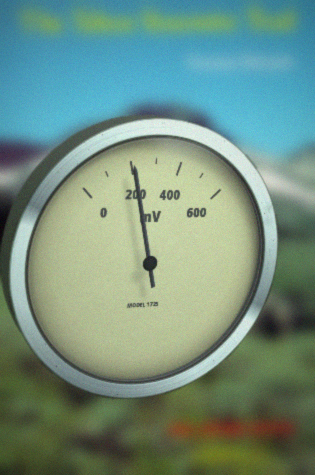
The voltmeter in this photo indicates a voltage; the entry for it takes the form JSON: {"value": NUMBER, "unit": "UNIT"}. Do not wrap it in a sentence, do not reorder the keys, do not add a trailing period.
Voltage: {"value": 200, "unit": "mV"}
